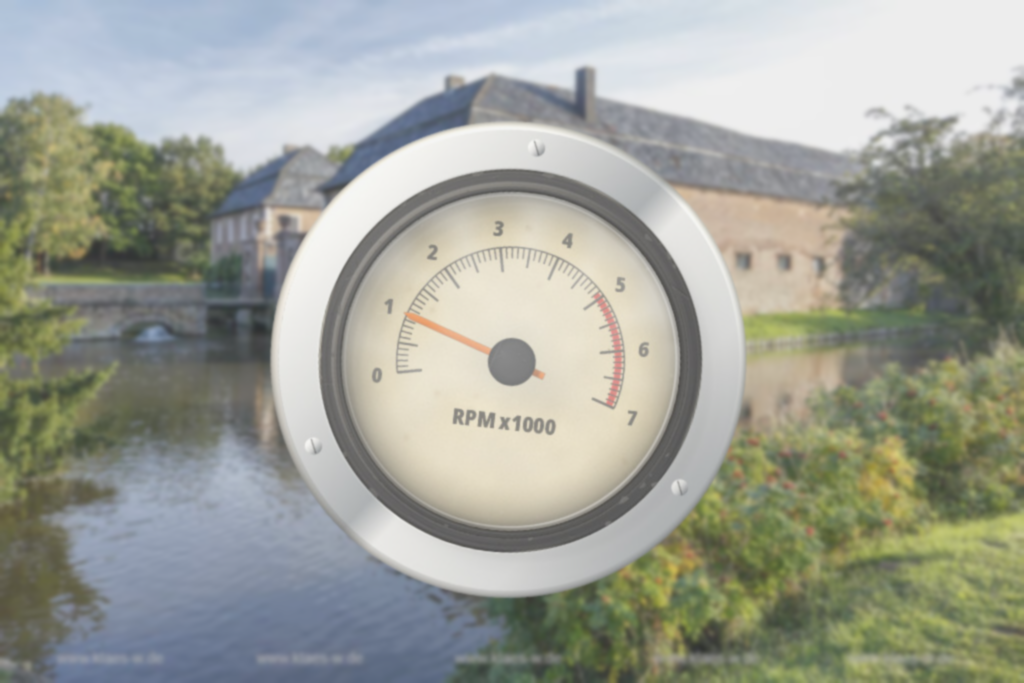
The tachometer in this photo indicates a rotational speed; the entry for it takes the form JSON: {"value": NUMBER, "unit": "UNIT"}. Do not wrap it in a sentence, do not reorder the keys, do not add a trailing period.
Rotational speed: {"value": 1000, "unit": "rpm"}
